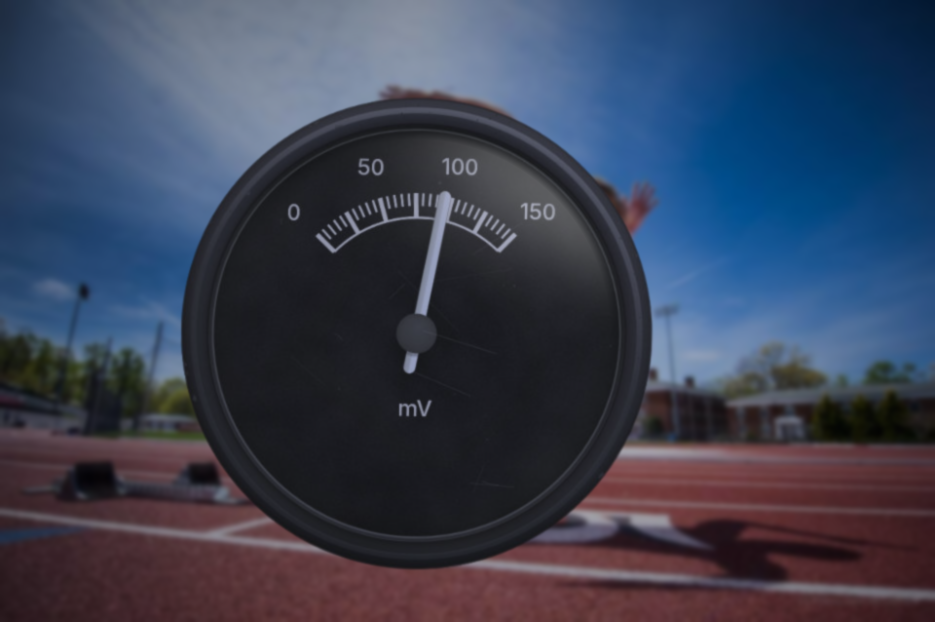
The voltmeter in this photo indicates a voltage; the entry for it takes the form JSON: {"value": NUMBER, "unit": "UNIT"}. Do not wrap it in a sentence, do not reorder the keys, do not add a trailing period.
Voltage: {"value": 95, "unit": "mV"}
